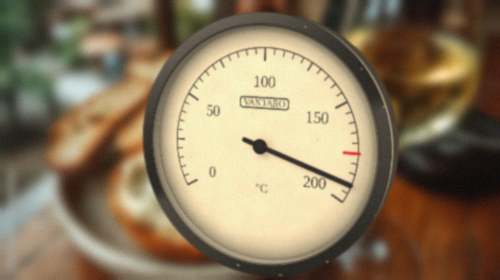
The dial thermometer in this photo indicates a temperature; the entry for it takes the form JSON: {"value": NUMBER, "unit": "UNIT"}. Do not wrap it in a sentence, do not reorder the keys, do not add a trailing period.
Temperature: {"value": 190, "unit": "°C"}
